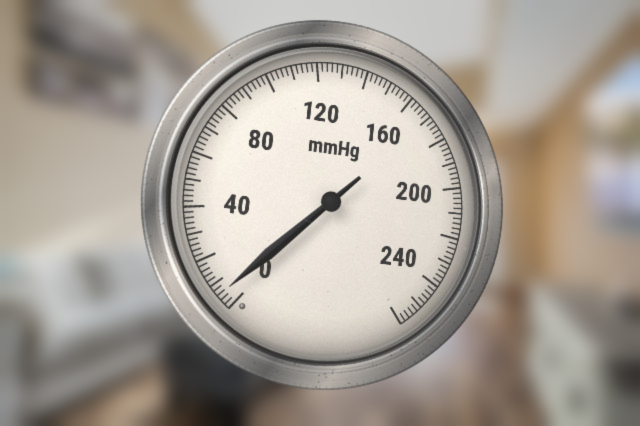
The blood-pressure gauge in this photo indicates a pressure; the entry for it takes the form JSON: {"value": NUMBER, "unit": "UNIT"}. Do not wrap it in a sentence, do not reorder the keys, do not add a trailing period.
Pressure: {"value": 6, "unit": "mmHg"}
